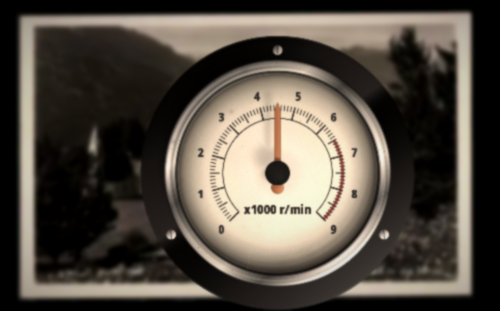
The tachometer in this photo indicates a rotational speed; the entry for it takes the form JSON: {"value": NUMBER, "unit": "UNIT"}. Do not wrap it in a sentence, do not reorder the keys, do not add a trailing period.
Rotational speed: {"value": 4500, "unit": "rpm"}
